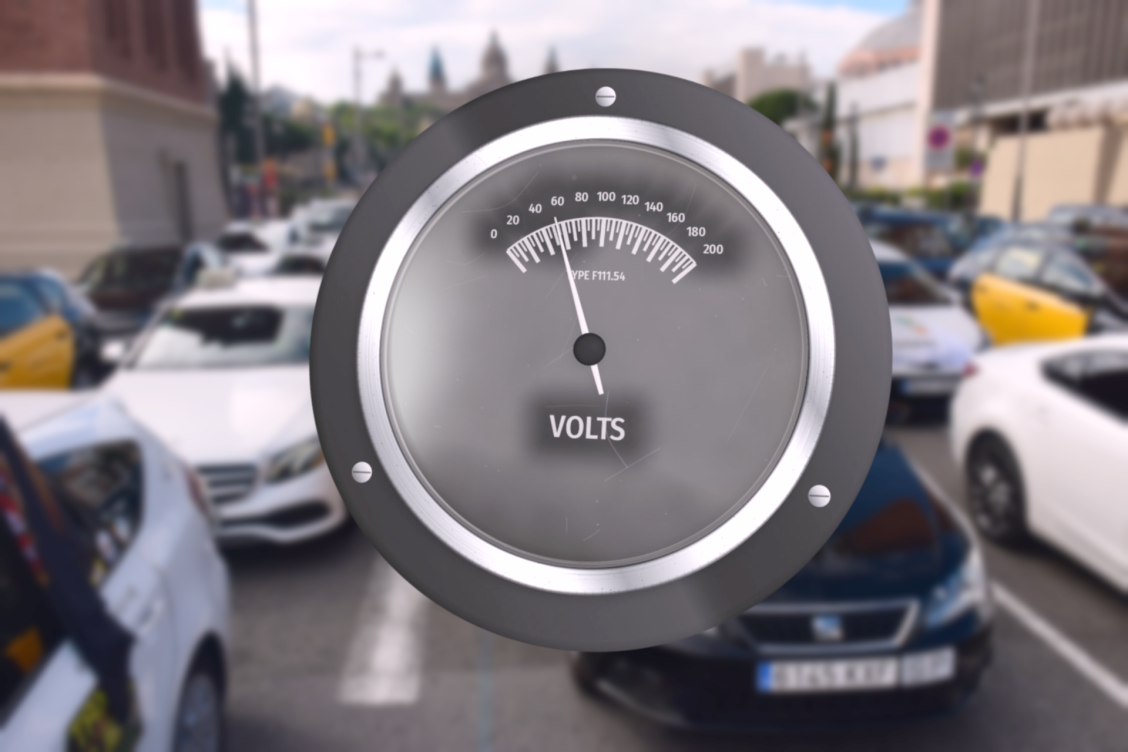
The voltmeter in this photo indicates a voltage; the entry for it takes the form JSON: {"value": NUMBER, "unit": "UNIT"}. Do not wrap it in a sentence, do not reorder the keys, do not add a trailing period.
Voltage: {"value": 55, "unit": "V"}
